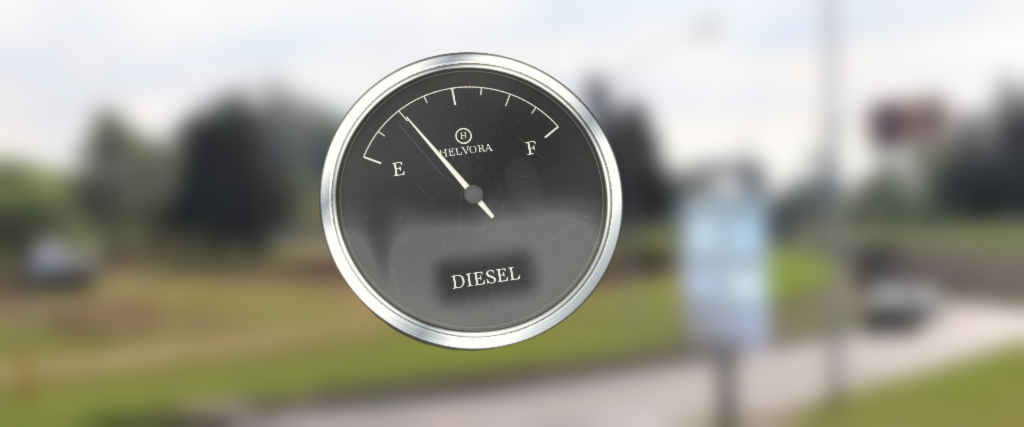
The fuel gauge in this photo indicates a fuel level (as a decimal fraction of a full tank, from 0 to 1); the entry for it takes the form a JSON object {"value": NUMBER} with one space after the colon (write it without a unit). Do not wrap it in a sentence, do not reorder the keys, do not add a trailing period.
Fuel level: {"value": 0.25}
